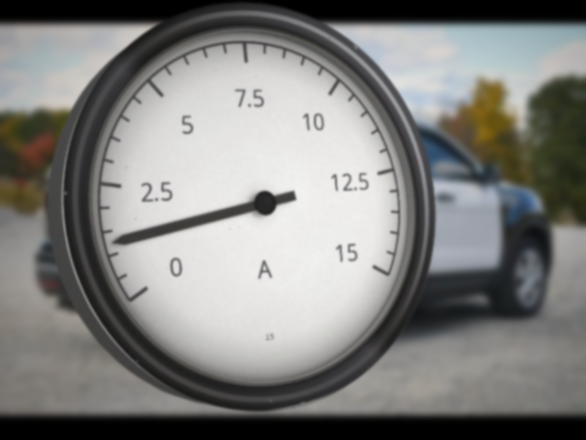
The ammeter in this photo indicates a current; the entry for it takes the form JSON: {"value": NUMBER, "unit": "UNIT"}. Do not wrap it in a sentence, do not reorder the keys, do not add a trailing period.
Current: {"value": 1.25, "unit": "A"}
